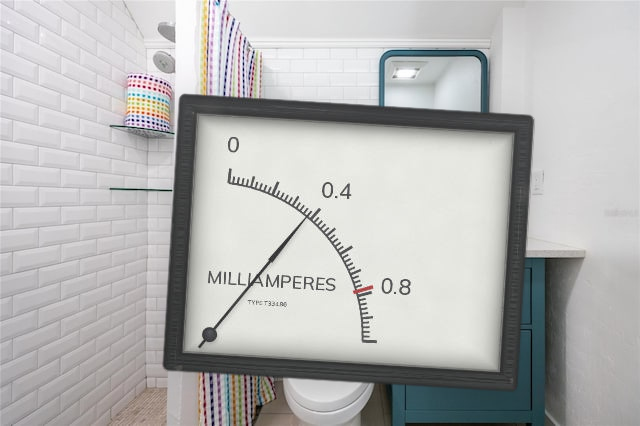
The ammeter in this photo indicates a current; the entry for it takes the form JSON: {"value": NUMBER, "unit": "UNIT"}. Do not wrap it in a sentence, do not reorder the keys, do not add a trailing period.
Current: {"value": 0.38, "unit": "mA"}
